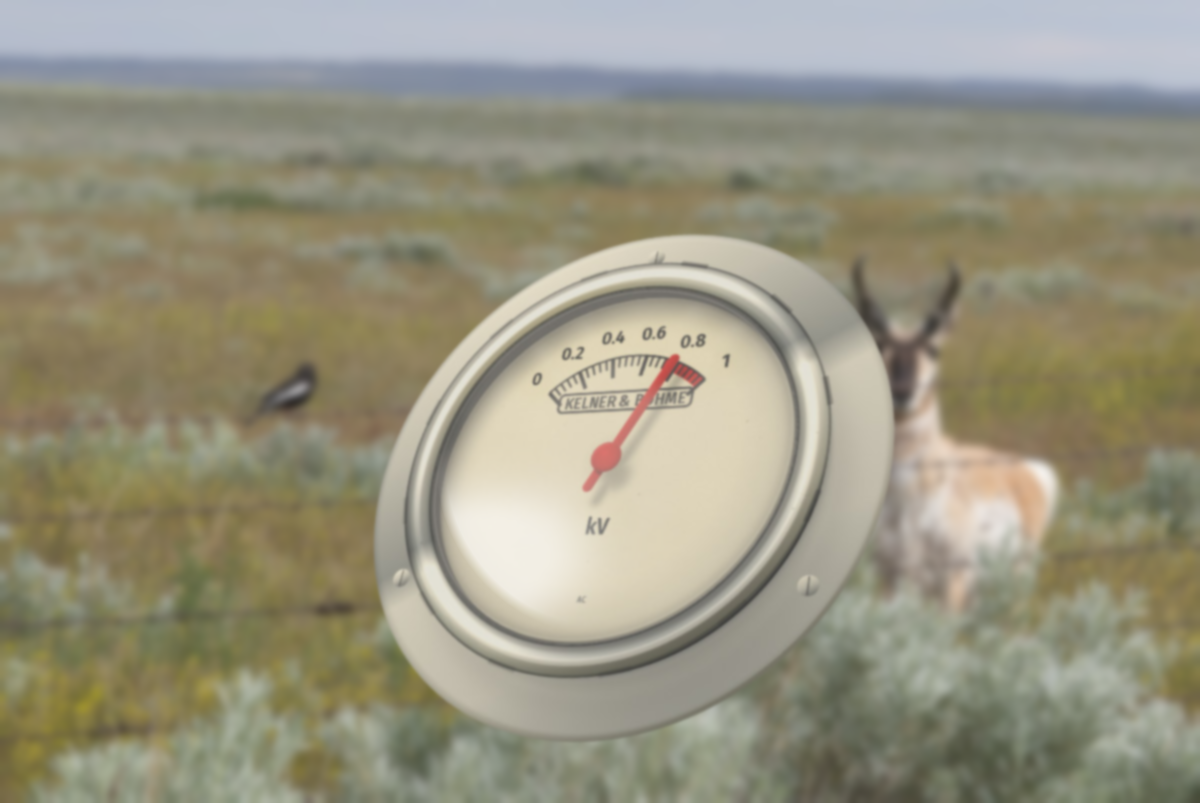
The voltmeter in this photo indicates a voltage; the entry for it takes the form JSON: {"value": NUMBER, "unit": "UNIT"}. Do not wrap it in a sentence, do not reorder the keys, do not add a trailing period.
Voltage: {"value": 0.8, "unit": "kV"}
